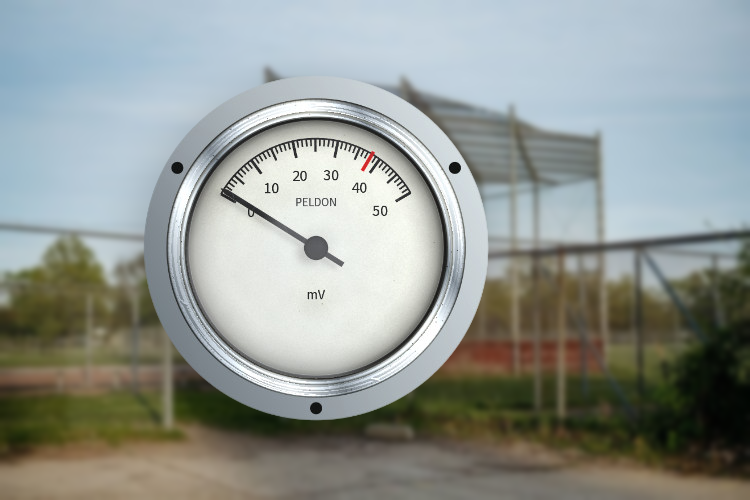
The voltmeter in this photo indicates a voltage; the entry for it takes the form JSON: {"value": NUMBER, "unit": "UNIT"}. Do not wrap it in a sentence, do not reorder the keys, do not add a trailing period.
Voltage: {"value": 1, "unit": "mV"}
